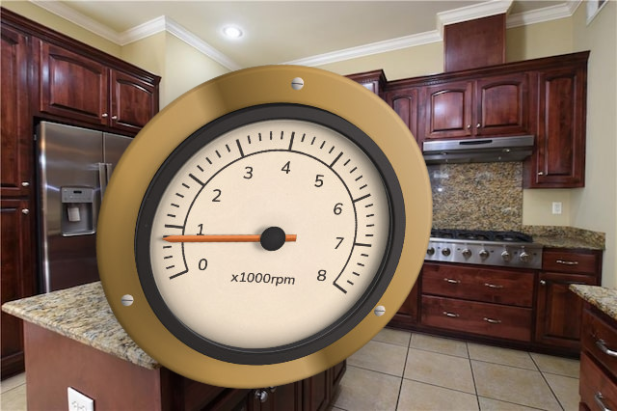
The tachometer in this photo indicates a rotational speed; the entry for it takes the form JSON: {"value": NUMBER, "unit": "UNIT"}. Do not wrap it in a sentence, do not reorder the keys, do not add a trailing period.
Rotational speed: {"value": 800, "unit": "rpm"}
